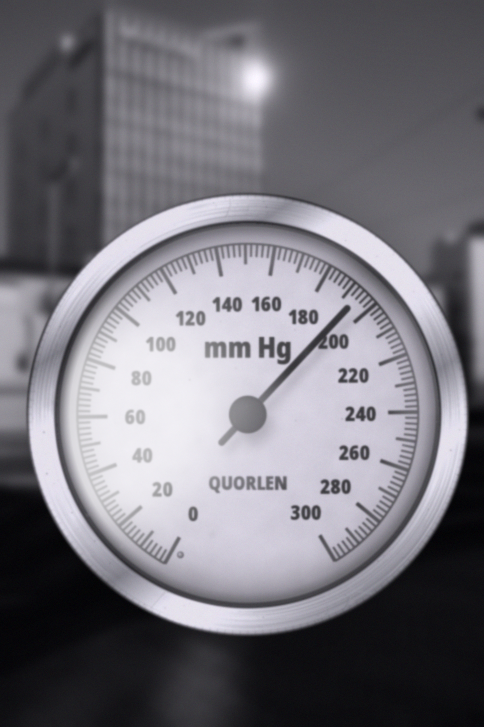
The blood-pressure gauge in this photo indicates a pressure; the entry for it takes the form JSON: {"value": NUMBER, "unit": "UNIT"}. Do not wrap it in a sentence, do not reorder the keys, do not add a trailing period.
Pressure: {"value": 194, "unit": "mmHg"}
